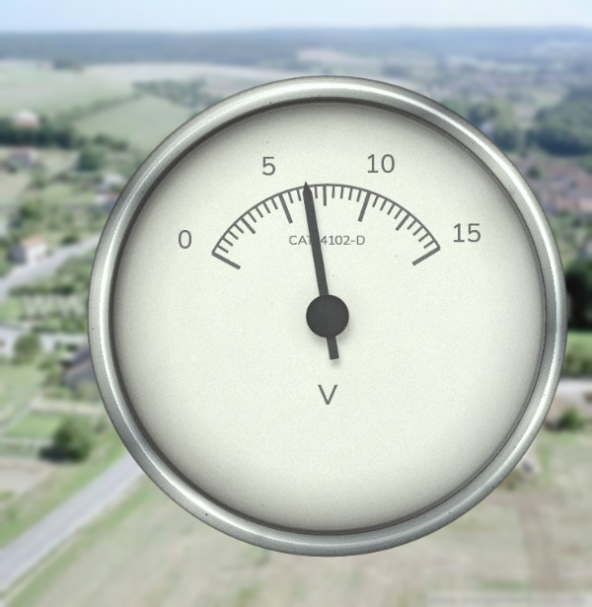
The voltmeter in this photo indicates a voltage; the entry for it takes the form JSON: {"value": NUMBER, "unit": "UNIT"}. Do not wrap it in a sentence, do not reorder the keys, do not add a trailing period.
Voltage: {"value": 6.5, "unit": "V"}
